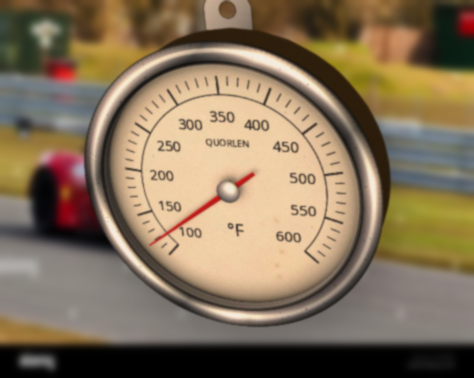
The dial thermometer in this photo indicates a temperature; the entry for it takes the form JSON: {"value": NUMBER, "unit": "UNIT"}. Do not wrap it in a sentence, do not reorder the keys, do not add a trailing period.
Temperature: {"value": 120, "unit": "°F"}
